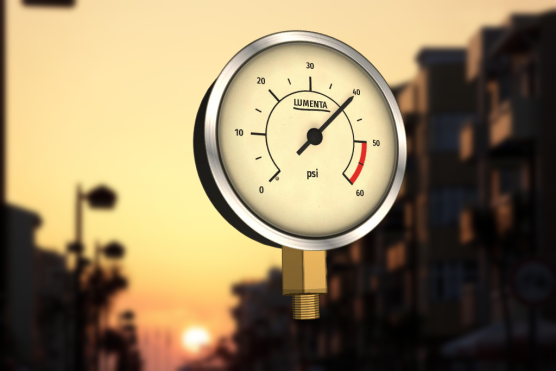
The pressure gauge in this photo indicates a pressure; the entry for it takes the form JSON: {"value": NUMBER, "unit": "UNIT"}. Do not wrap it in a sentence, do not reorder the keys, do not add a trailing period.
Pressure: {"value": 40, "unit": "psi"}
